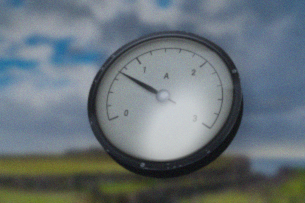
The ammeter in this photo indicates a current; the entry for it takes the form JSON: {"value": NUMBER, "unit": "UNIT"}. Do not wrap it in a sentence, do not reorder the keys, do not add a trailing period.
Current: {"value": 0.7, "unit": "A"}
